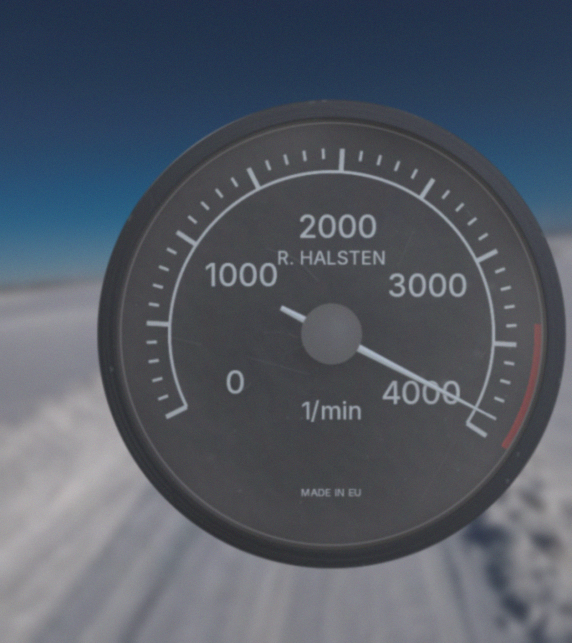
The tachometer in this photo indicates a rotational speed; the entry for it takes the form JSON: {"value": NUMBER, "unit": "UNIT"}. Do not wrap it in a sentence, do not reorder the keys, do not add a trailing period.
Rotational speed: {"value": 3900, "unit": "rpm"}
